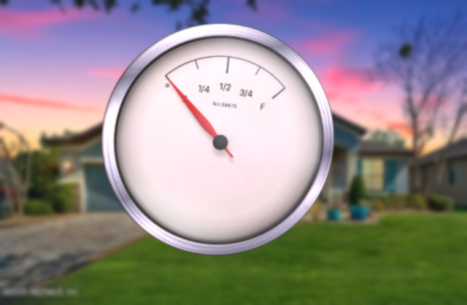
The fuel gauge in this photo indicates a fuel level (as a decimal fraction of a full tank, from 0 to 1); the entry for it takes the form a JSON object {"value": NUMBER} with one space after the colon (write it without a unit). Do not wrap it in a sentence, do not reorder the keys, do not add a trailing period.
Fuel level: {"value": 0}
